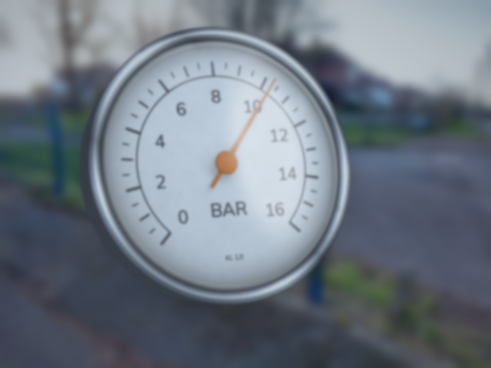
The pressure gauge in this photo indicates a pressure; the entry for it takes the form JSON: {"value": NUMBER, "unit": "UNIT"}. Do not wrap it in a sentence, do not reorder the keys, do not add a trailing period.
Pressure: {"value": 10.25, "unit": "bar"}
